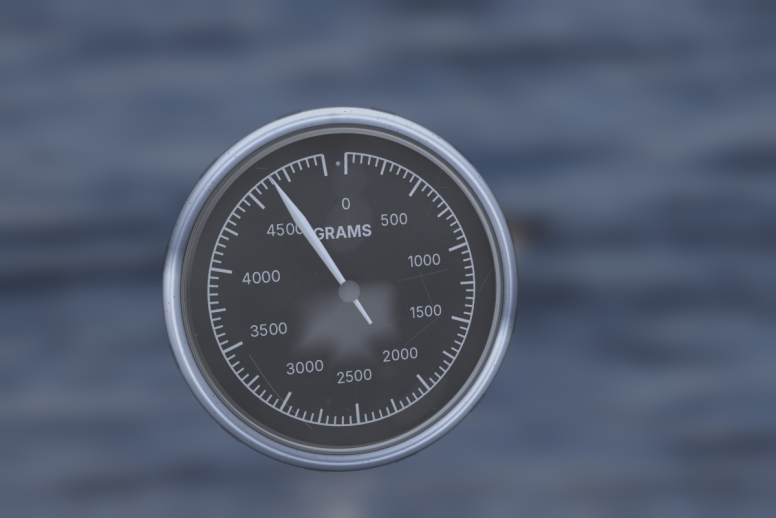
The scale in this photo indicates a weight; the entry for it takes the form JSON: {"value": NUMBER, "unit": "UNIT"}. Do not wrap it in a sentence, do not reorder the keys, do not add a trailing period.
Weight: {"value": 4650, "unit": "g"}
